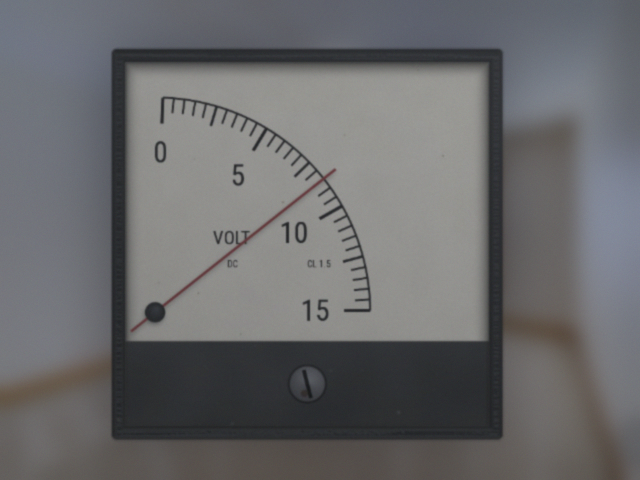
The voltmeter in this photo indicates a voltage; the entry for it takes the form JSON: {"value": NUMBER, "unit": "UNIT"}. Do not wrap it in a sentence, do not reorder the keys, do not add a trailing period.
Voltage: {"value": 8.5, "unit": "V"}
